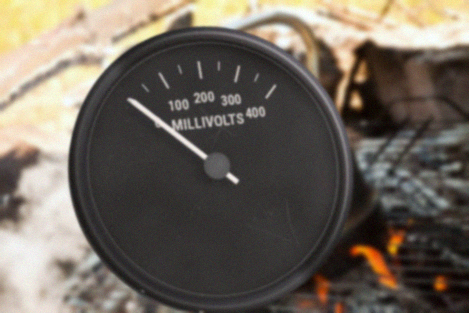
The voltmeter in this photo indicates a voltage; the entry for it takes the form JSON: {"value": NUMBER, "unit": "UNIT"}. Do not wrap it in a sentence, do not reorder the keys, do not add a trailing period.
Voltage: {"value": 0, "unit": "mV"}
